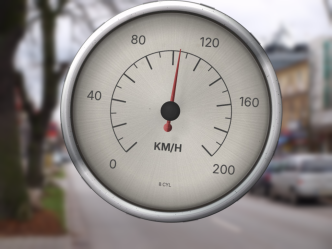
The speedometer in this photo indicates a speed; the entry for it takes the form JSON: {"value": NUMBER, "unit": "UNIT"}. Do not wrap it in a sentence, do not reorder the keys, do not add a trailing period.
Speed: {"value": 105, "unit": "km/h"}
